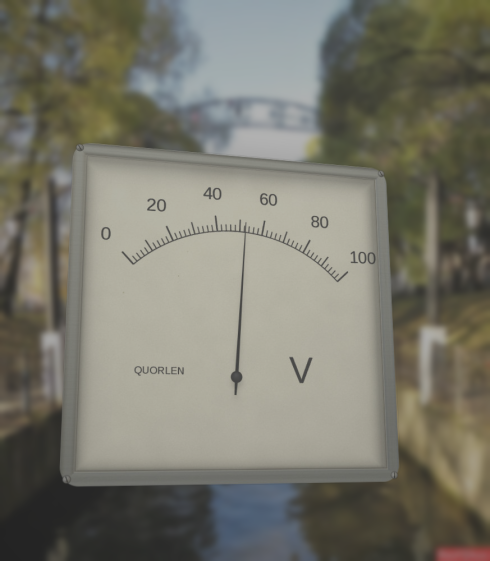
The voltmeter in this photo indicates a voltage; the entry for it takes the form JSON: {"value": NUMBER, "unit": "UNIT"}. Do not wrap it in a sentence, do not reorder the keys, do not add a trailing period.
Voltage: {"value": 52, "unit": "V"}
